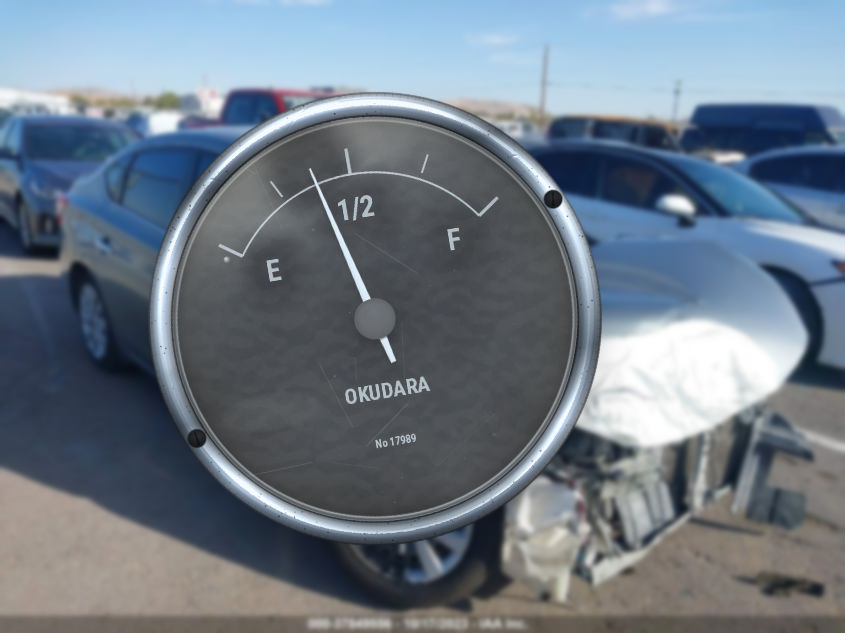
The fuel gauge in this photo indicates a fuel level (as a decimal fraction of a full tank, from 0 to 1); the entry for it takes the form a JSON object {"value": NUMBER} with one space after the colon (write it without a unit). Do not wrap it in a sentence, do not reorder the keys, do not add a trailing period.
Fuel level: {"value": 0.375}
